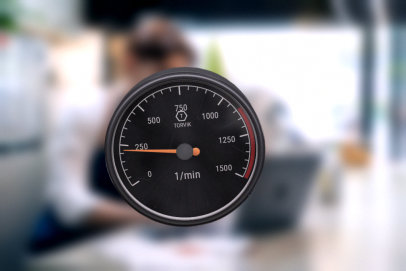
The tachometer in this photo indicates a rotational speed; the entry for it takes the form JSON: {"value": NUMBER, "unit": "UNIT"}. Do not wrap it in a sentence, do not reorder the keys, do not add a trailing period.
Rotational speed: {"value": 225, "unit": "rpm"}
